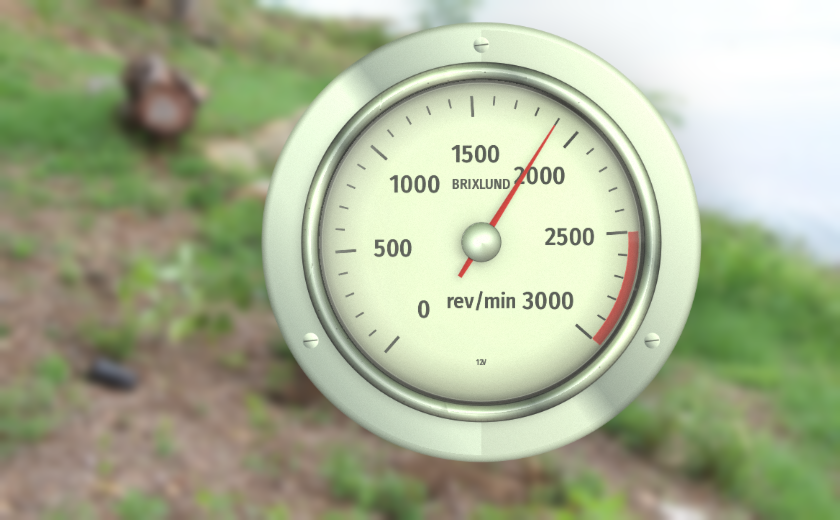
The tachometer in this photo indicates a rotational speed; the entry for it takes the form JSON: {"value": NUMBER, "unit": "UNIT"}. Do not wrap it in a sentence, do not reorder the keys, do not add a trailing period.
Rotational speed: {"value": 1900, "unit": "rpm"}
